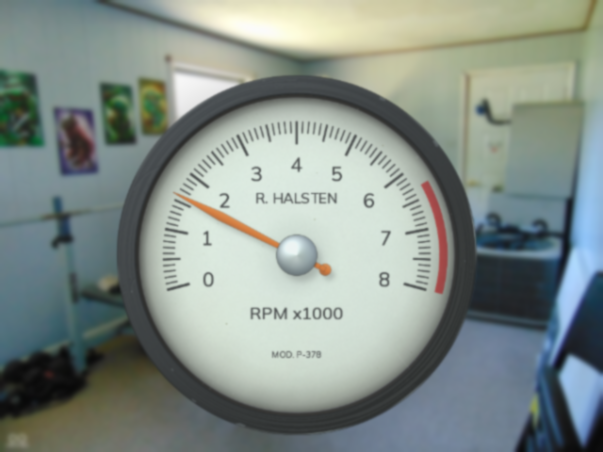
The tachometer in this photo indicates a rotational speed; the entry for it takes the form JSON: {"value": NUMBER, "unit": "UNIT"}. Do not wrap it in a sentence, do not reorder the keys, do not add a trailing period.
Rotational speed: {"value": 1600, "unit": "rpm"}
